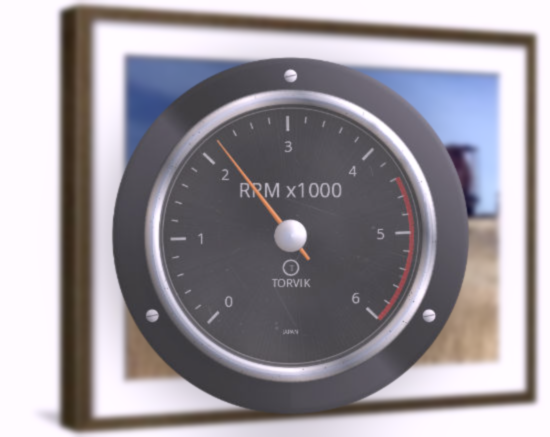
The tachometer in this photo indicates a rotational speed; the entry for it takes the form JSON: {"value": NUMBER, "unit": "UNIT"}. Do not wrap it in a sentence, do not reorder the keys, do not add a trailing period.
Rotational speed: {"value": 2200, "unit": "rpm"}
